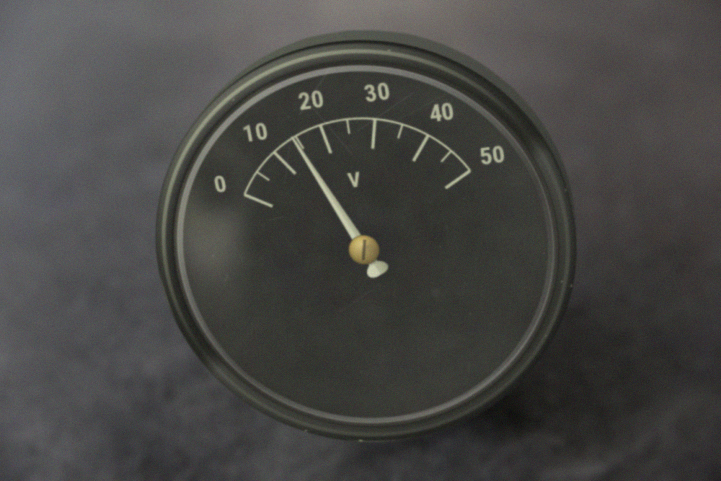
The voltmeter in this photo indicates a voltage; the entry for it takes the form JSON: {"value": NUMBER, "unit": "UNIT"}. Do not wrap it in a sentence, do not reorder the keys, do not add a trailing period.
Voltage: {"value": 15, "unit": "V"}
